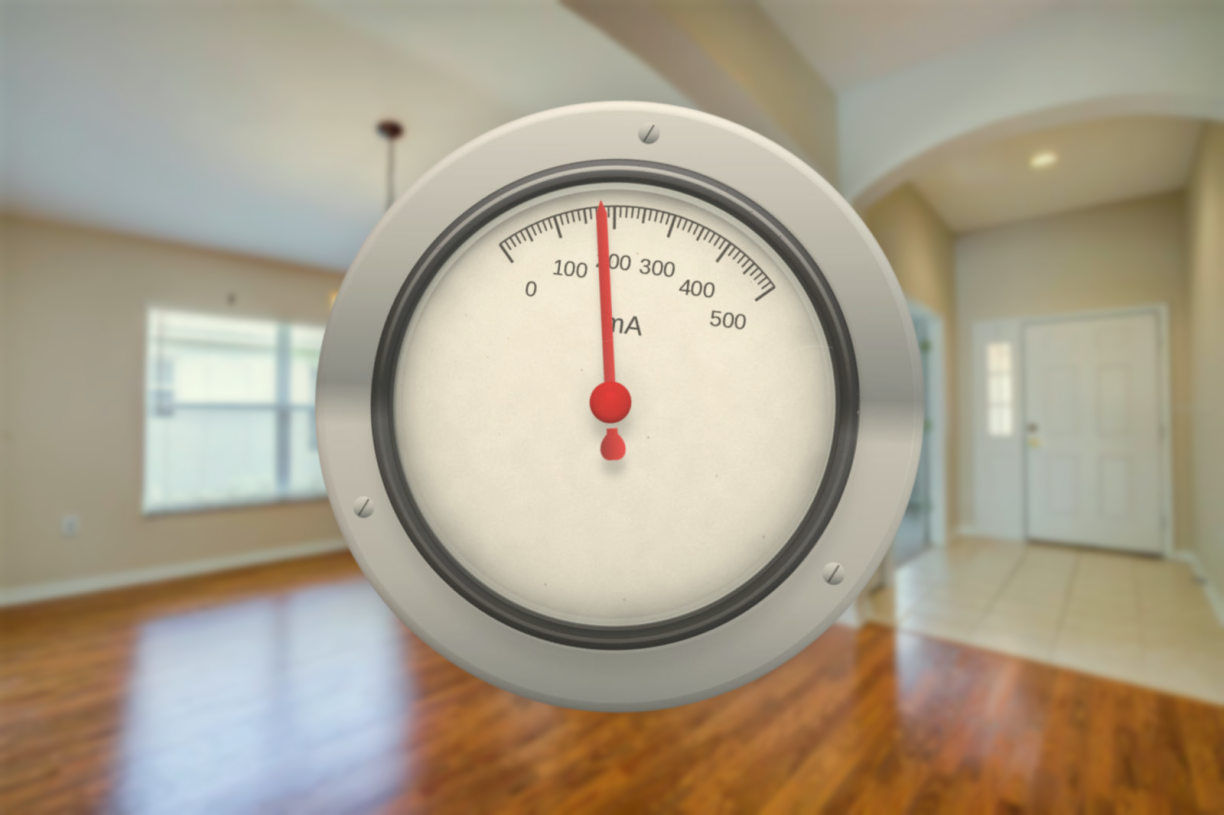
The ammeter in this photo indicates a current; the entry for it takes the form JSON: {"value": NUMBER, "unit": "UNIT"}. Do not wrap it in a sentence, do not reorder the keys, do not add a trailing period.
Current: {"value": 180, "unit": "mA"}
